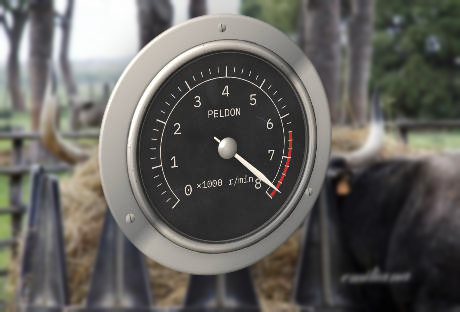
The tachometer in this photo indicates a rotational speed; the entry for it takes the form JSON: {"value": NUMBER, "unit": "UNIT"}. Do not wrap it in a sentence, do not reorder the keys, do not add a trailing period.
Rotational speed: {"value": 7800, "unit": "rpm"}
